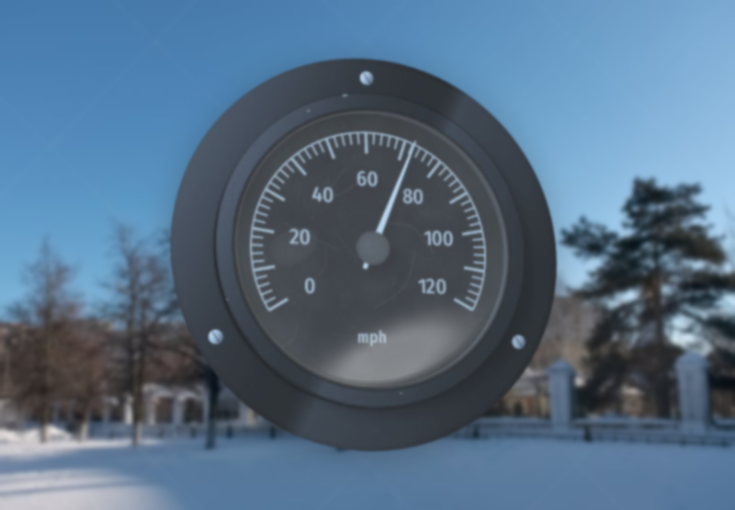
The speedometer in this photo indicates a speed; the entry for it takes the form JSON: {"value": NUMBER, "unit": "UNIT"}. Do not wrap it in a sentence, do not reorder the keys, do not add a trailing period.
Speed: {"value": 72, "unit": "mph"}
